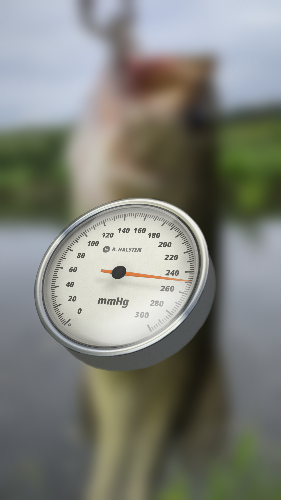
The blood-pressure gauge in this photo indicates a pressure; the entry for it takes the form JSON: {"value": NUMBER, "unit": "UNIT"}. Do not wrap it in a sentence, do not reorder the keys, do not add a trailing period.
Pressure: {"value": 250, "unit": "mmHg"}
